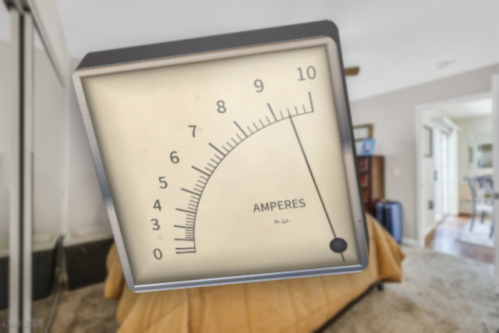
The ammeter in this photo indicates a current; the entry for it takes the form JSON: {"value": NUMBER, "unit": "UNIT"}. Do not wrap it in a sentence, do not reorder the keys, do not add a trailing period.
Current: {"value": 9.4, "unit": "A"}
